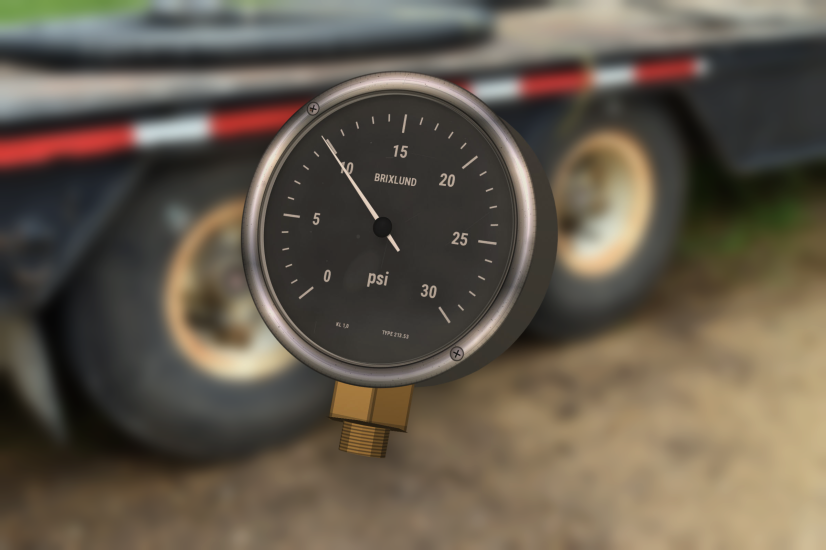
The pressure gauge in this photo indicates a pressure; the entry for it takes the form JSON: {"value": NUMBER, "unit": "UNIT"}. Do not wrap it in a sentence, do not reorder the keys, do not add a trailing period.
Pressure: {"value": 10, "unit": "psi"}
